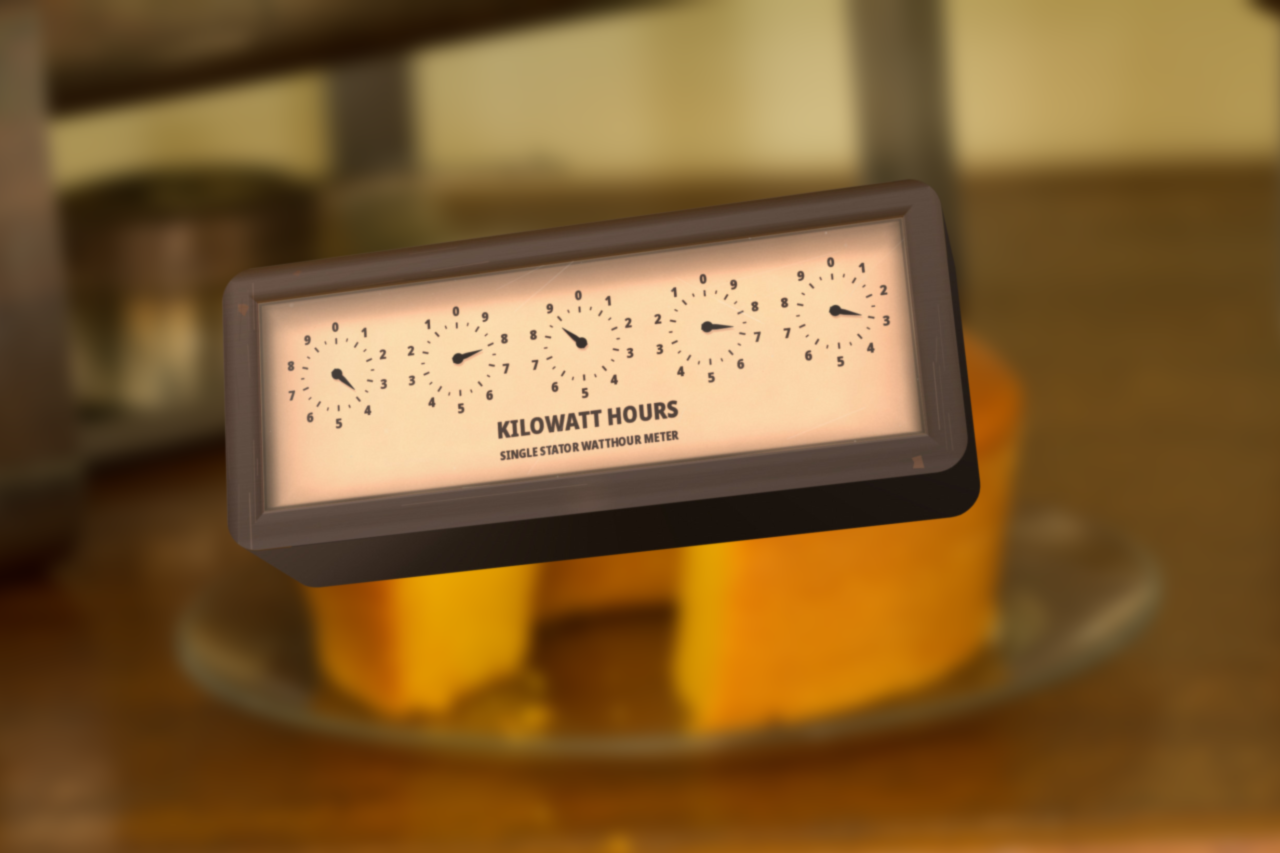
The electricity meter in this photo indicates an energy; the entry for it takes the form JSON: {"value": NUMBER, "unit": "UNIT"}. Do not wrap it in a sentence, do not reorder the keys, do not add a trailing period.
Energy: {"value": 37873, "unit": "kWh"}
